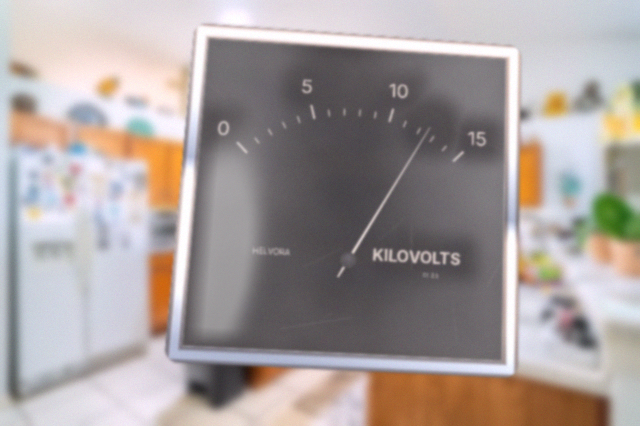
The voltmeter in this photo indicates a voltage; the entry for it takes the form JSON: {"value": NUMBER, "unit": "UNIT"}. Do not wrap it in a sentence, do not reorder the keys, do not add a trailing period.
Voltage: {"value": 12.5, "unit": "kV"}
